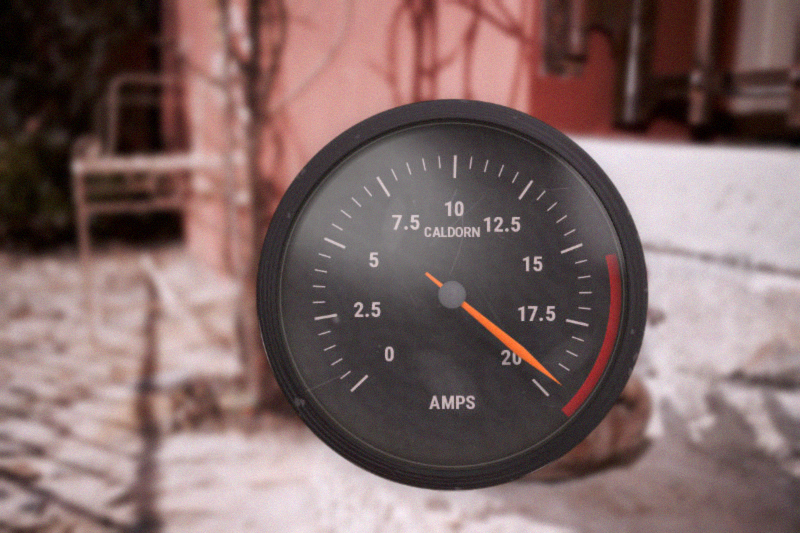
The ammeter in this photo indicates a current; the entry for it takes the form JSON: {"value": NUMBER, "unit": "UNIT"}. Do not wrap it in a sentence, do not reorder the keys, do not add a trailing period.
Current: {"value": 19.5, "unit": "A"}
